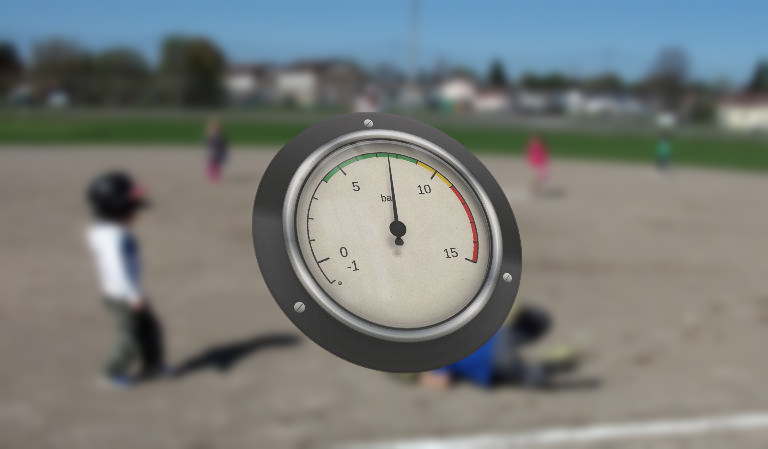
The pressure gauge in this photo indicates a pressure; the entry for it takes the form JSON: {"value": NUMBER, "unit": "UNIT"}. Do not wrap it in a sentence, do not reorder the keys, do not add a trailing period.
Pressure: {"value": 7.5, "unit": "bar"}
